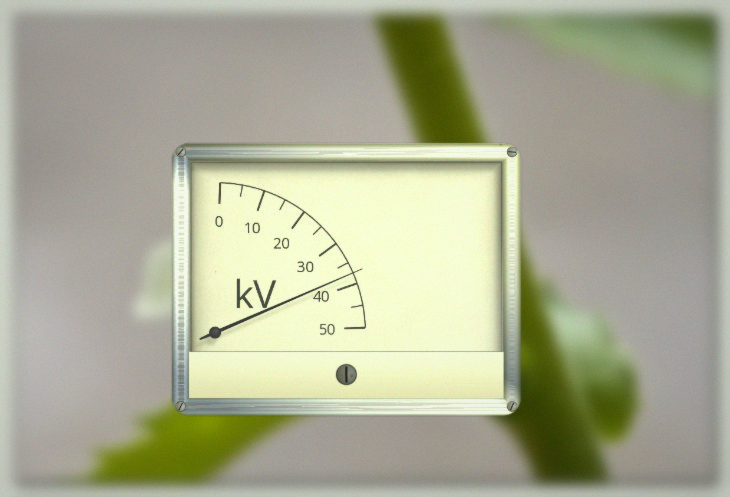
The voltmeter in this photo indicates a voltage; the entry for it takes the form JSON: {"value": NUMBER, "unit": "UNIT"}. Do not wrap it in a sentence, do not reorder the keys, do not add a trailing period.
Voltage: {"value": 37.5, "unit": "kV"}
